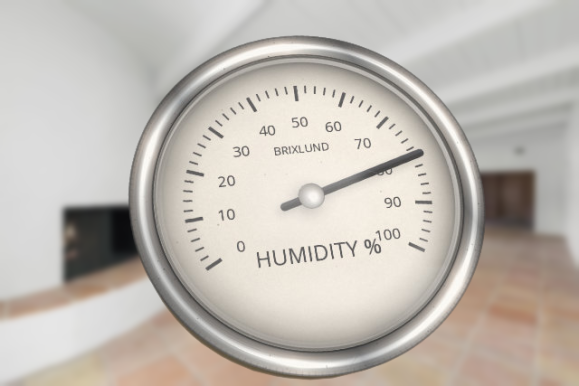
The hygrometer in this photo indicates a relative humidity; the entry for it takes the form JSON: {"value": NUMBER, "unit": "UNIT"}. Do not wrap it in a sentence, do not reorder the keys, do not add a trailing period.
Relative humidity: {"value": 80, "unit": "%"}
